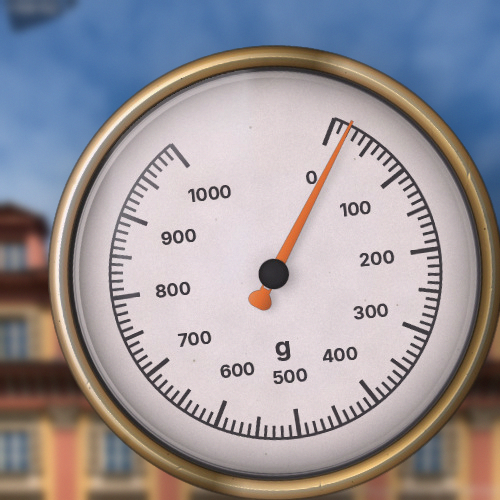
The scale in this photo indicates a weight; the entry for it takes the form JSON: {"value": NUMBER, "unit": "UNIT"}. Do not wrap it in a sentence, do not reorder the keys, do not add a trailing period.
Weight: {"value": 20, "unit": "g"}
